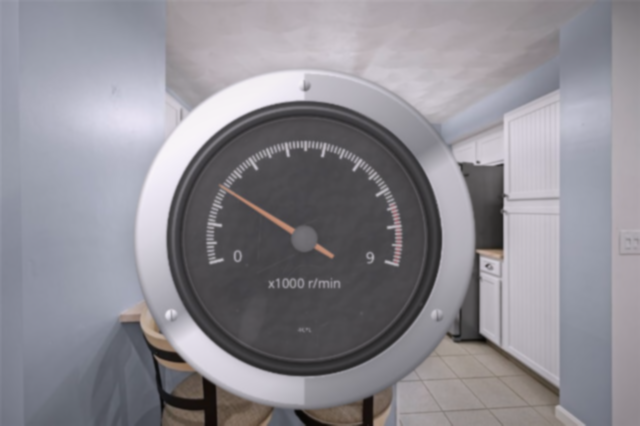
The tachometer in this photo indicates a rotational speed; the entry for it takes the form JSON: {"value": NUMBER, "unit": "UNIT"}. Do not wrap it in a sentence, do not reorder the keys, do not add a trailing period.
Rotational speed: {"value": 2000, "unit": "rpm"}
